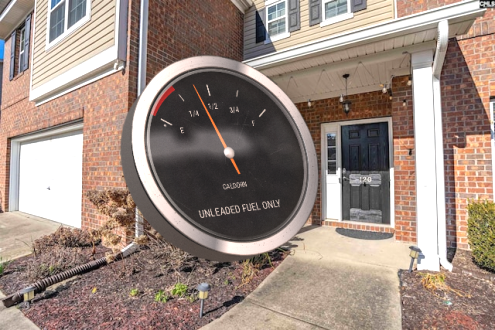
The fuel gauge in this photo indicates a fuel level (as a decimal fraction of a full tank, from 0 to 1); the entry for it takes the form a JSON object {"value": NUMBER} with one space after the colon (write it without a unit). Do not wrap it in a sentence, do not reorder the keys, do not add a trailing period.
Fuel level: {"value": 0.375}
